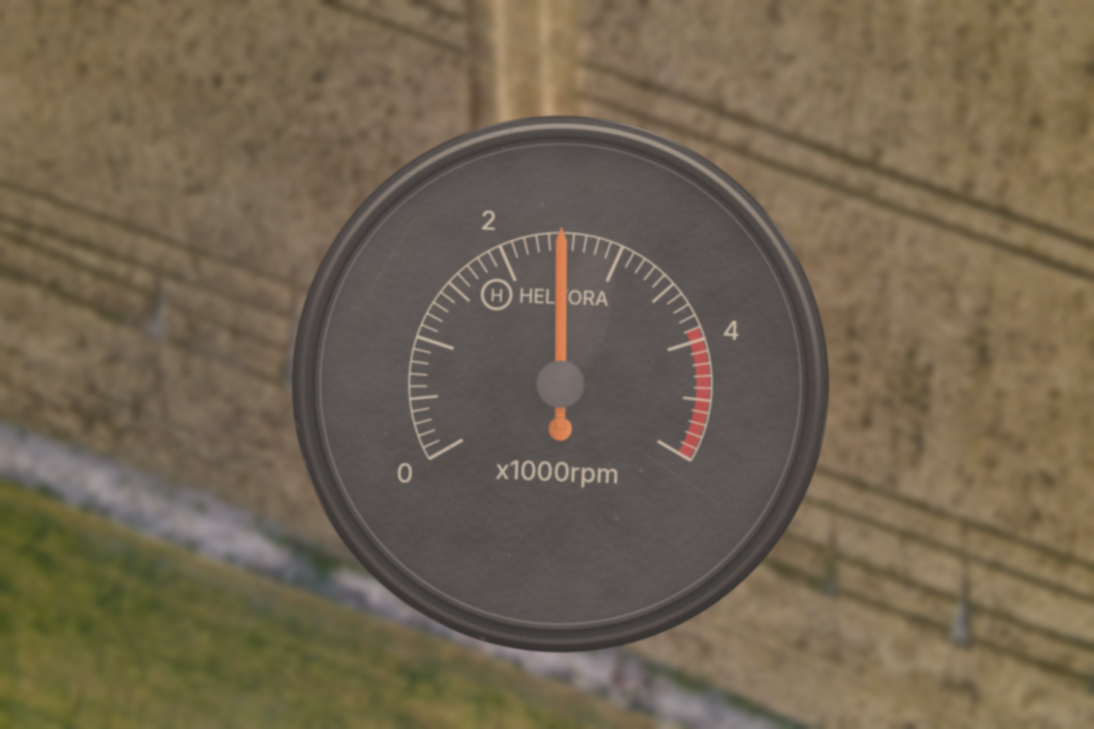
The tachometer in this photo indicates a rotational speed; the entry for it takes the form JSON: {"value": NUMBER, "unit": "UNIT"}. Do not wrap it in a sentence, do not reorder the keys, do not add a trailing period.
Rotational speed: {"value": 2500, "unit": "rpm"}
